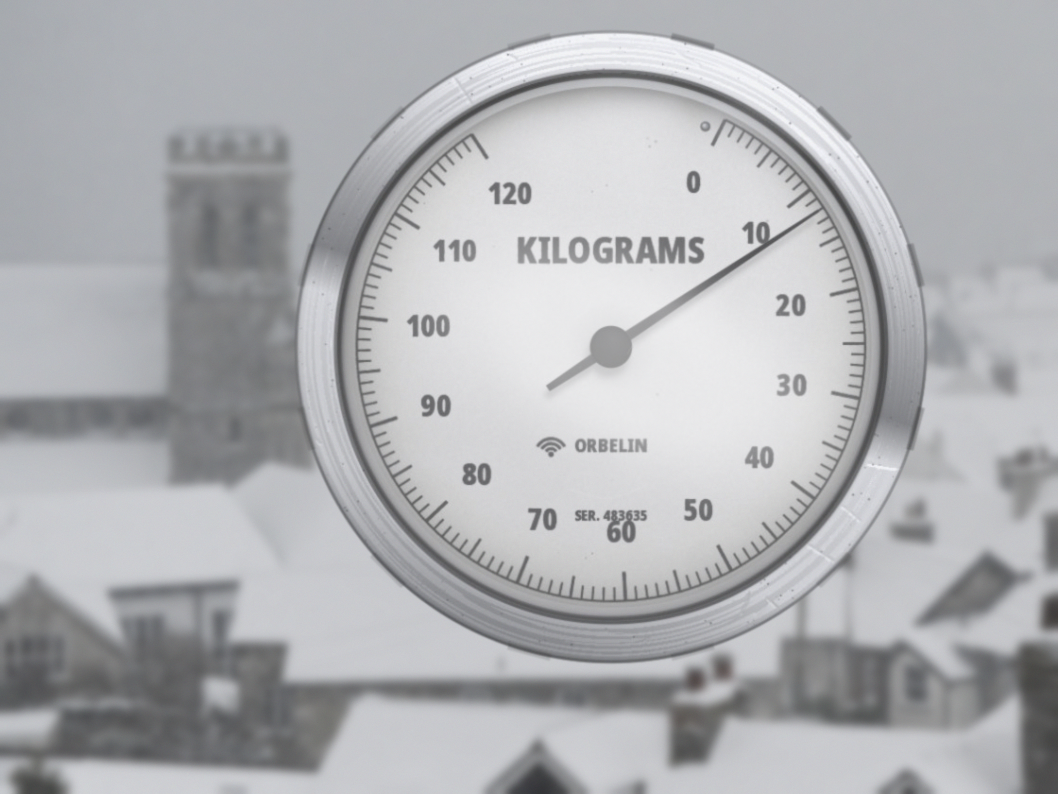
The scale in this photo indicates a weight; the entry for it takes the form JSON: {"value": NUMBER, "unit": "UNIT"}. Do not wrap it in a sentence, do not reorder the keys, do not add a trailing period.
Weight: {"value": 12, "unit": "kg"}
